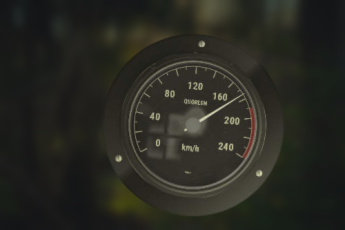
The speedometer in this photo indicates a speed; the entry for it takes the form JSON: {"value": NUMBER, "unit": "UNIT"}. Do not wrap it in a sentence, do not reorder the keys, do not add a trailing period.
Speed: {"value": 175, "unit": "km/h"}
